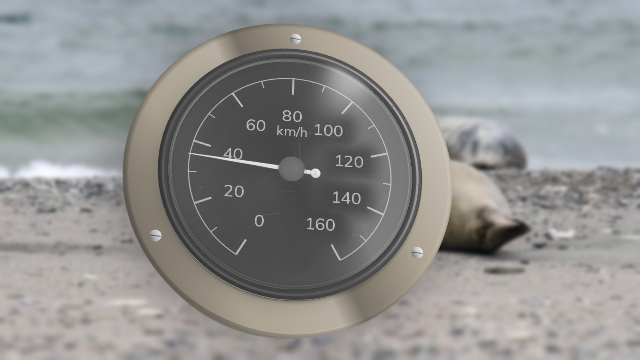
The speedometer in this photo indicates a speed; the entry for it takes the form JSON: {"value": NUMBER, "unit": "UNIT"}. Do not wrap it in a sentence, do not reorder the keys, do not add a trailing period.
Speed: {"value": 35, "unit": "km/h"}
